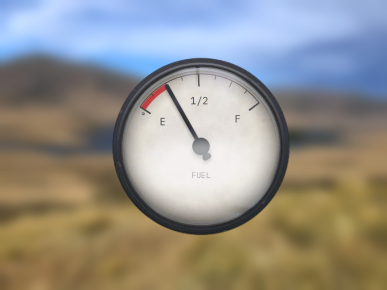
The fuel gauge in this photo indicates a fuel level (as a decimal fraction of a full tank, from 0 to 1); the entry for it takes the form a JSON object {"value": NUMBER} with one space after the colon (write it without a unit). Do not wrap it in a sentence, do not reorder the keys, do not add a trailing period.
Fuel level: {"value": 0.25}
